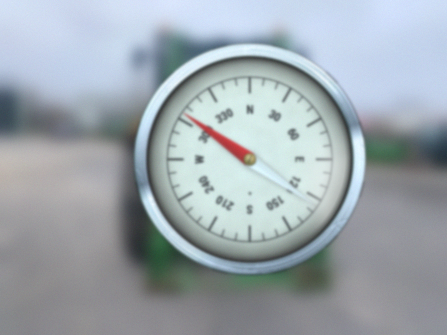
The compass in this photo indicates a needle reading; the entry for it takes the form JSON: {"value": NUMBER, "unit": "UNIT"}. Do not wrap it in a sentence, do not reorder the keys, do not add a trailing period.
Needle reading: {"value": 305, "unit": "°"}
